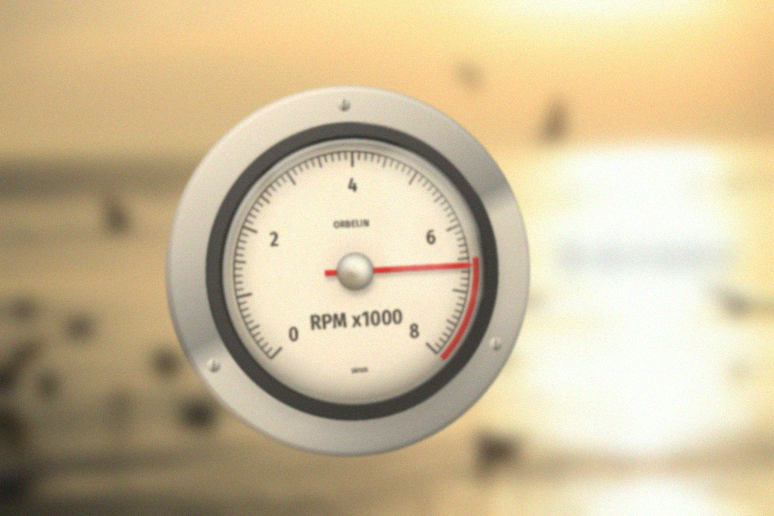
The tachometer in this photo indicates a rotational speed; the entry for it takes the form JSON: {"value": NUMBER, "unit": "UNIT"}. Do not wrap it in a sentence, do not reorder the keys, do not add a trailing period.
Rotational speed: {"value": 6600, "unit": "rpm"}
